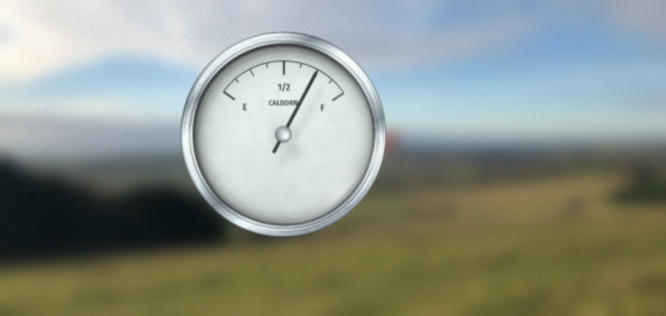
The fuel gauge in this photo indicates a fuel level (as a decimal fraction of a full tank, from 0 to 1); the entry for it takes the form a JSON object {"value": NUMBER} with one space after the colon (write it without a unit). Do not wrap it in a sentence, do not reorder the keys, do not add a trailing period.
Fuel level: {"value": 0.75}
